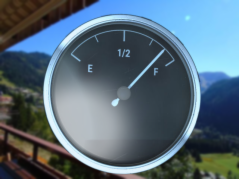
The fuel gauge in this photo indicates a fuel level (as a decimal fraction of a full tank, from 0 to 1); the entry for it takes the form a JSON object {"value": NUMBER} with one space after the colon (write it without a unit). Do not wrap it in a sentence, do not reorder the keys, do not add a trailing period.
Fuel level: {"value": 0.875}
